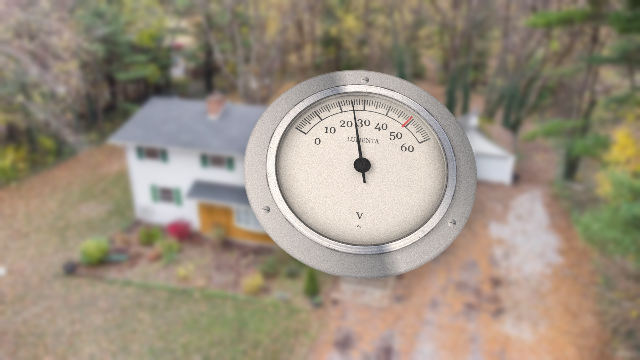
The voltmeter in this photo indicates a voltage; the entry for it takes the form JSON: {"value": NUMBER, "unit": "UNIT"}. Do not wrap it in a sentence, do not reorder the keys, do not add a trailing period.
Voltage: {"value": 25, "unit": "V"}
